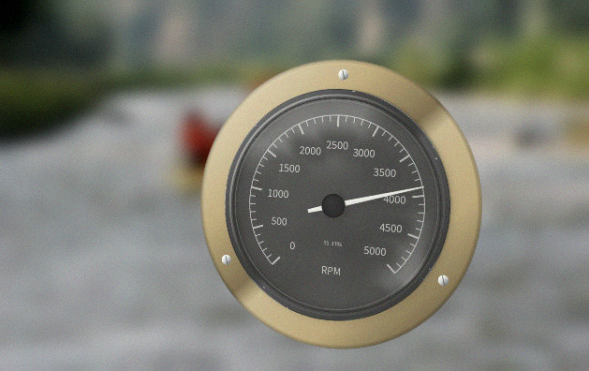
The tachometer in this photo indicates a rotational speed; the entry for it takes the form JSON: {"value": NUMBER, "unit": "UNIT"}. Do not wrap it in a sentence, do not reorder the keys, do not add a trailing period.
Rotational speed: {"value": 3900, "unit": "rpm"}
